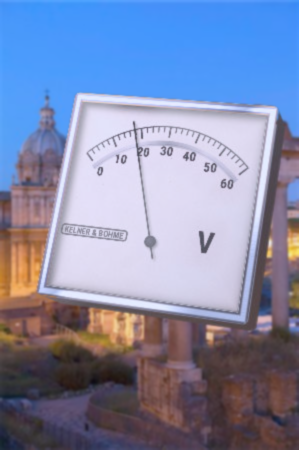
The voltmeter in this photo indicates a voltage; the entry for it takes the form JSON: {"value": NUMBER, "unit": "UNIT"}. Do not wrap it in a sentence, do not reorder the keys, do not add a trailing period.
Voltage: {"value": 18, "unit": "V"}
